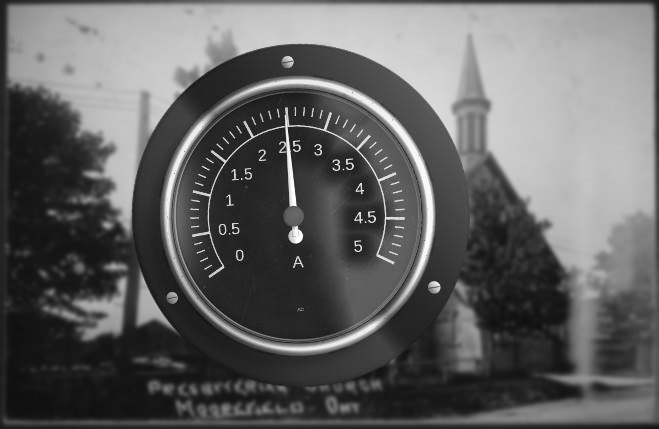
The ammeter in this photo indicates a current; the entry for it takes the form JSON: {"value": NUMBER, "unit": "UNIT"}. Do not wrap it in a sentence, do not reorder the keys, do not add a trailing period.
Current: {"value": 2.5, "unit": "A"}
